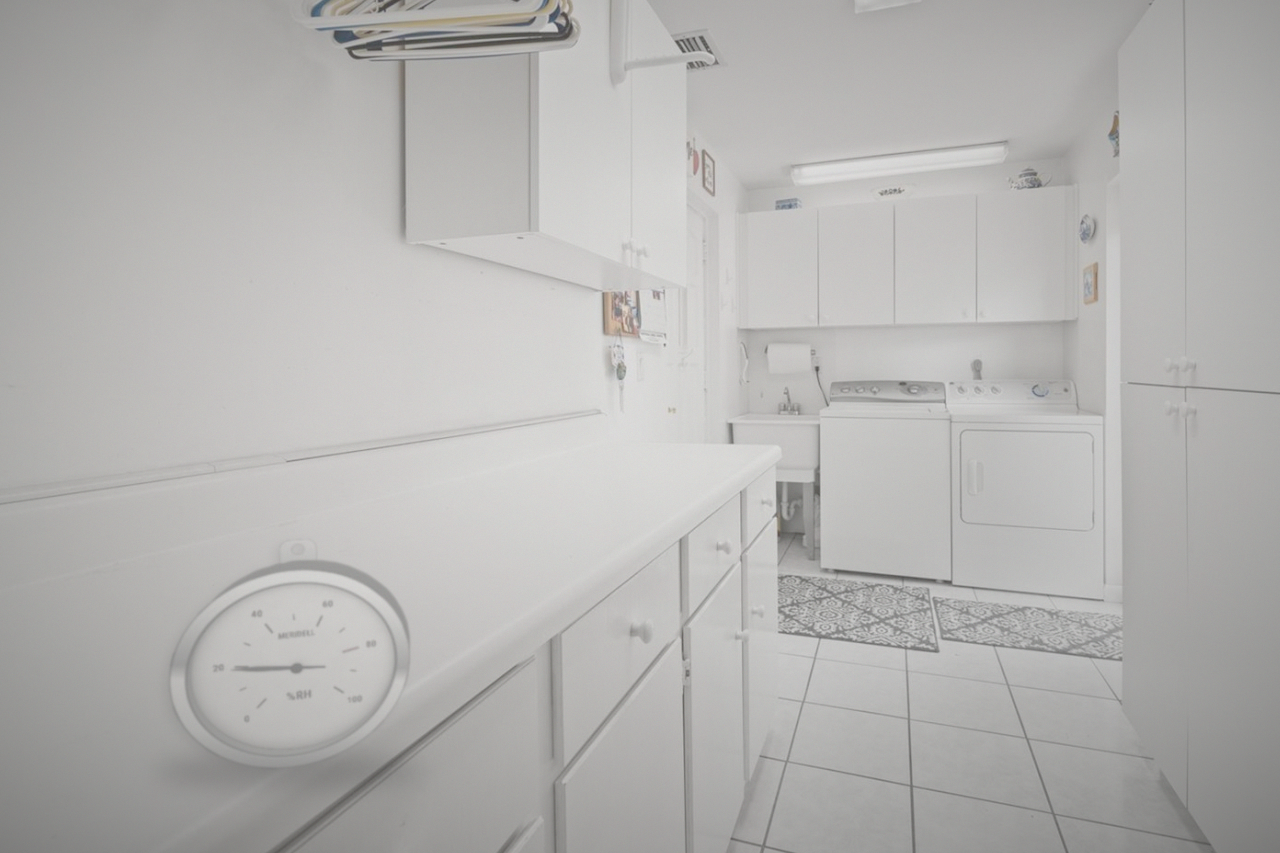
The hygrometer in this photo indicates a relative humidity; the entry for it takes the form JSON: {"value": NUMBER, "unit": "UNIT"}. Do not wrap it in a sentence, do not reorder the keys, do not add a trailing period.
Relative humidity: {"value": 20, "unit": "%"}
